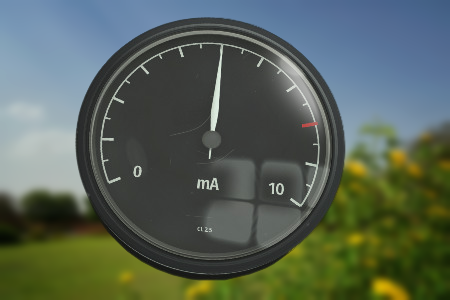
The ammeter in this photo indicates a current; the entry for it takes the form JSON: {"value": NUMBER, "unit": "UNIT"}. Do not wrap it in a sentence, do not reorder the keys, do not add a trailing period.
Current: {"value": 5, "unit": "mA"}
